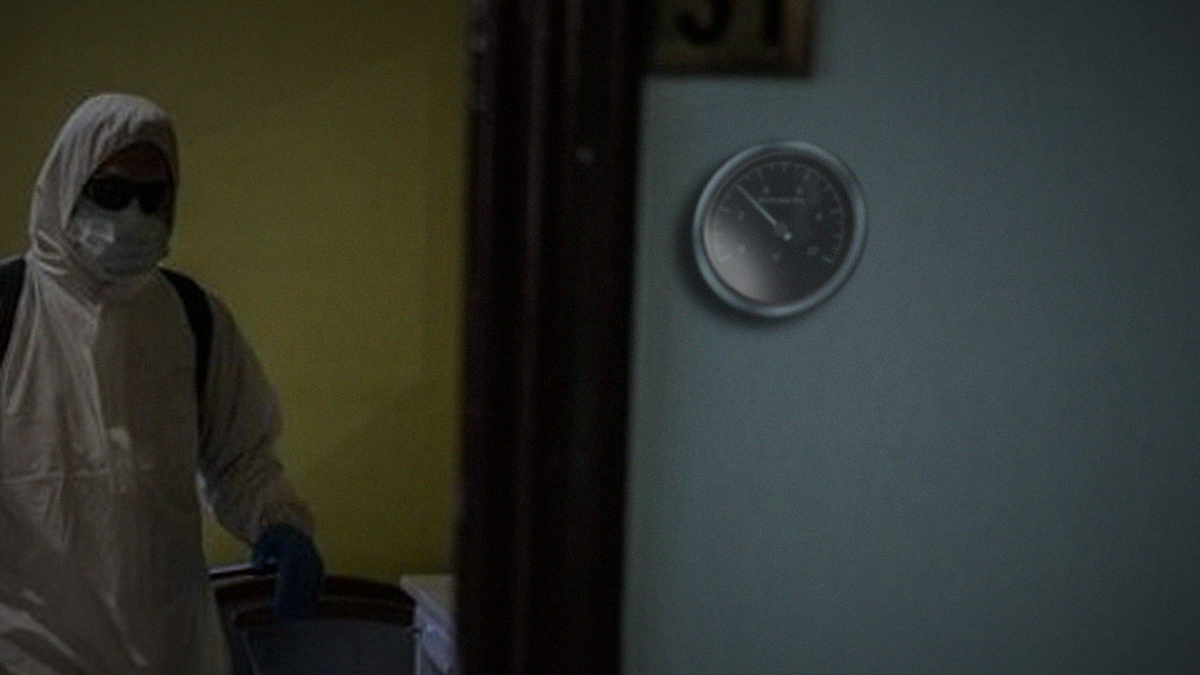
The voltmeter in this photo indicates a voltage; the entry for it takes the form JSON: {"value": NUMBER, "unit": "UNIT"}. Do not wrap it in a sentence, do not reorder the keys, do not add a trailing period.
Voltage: {"value": 3, "unit": "V"}
